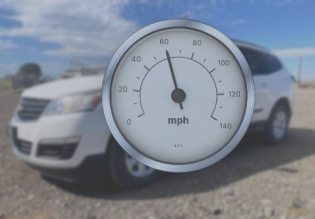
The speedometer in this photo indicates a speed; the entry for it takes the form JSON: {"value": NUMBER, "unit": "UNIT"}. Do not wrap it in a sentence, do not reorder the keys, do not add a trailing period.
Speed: {"value": 60, "unit": "mph"}
